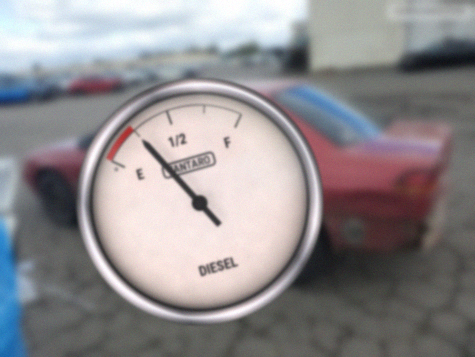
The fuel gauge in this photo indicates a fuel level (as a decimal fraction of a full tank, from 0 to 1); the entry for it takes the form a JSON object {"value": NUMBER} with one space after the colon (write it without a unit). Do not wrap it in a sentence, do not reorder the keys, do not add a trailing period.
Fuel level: {"value": 0.25}
